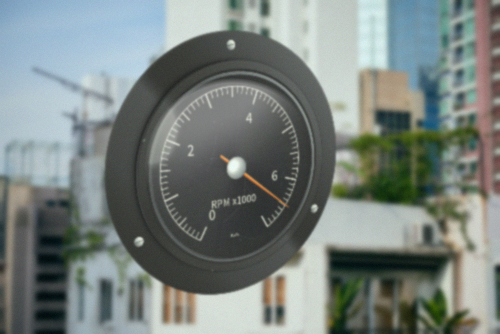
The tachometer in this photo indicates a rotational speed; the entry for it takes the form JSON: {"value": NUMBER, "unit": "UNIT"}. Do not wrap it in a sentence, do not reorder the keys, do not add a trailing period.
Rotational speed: {"value": 6500, "unit": "rpm"}
